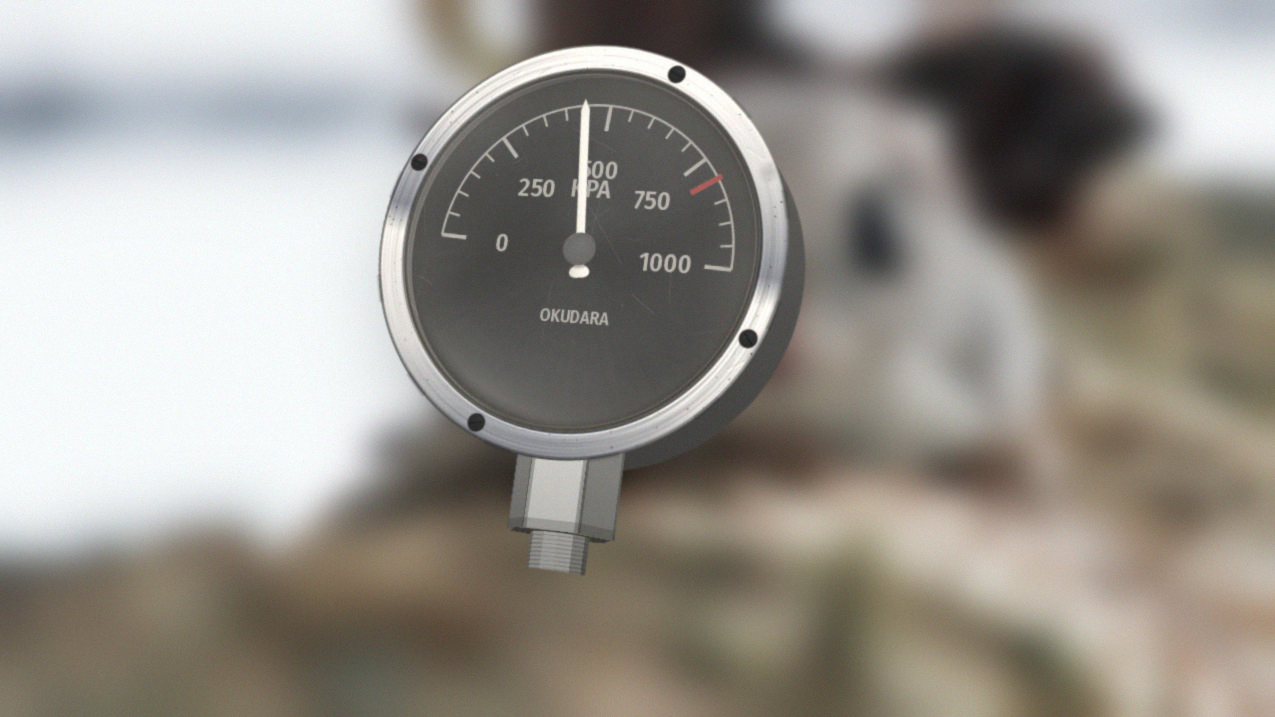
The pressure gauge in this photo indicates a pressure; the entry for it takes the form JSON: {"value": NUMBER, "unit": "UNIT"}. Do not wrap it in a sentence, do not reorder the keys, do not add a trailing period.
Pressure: {"value": 450, "unit": "kPa"}
